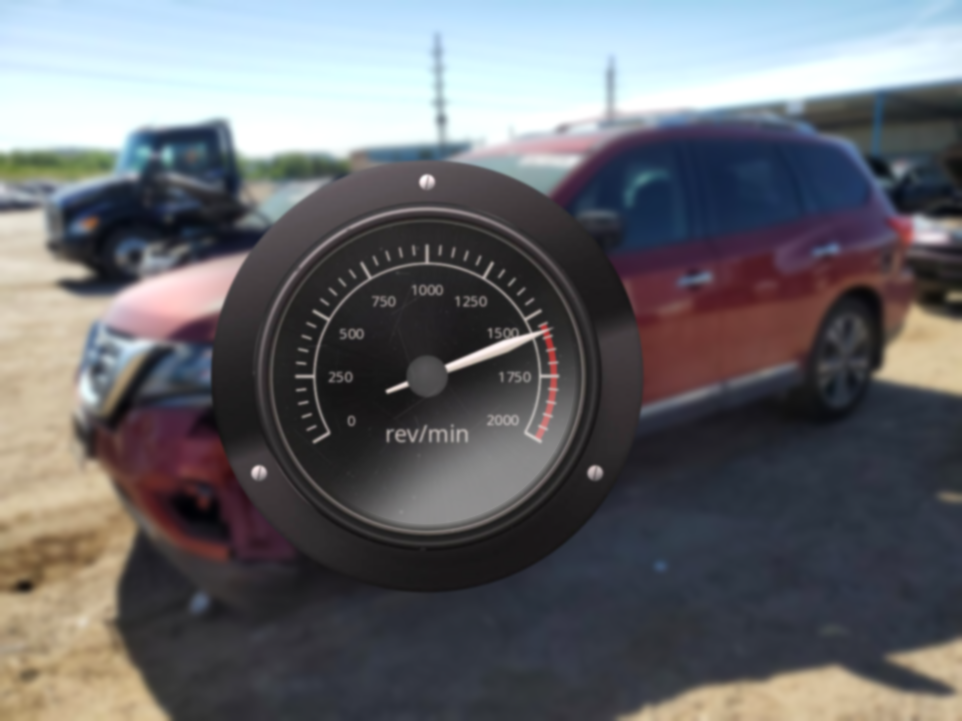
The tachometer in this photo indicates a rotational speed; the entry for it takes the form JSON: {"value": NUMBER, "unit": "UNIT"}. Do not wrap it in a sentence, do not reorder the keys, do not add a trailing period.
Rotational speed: {"value": 1575, "unit": "rpm"}
